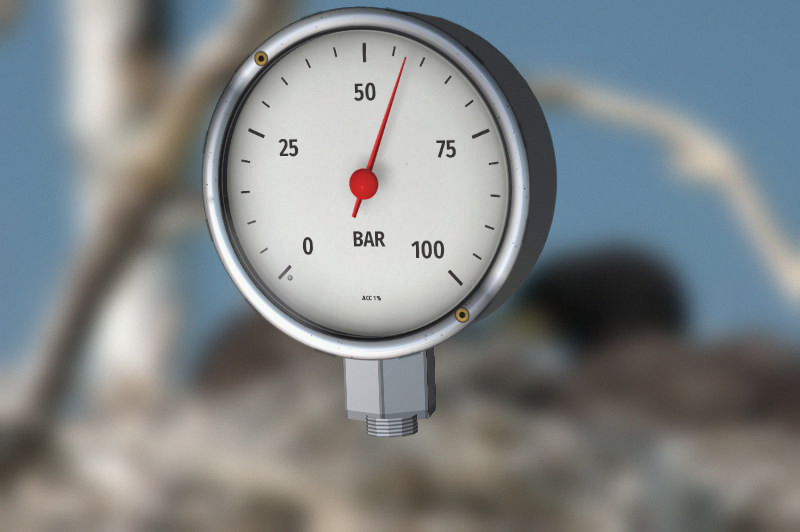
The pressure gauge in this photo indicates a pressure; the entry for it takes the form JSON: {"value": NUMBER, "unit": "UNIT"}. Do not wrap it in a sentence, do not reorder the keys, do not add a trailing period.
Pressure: {"value": 57.5, "unit": "bar"}
